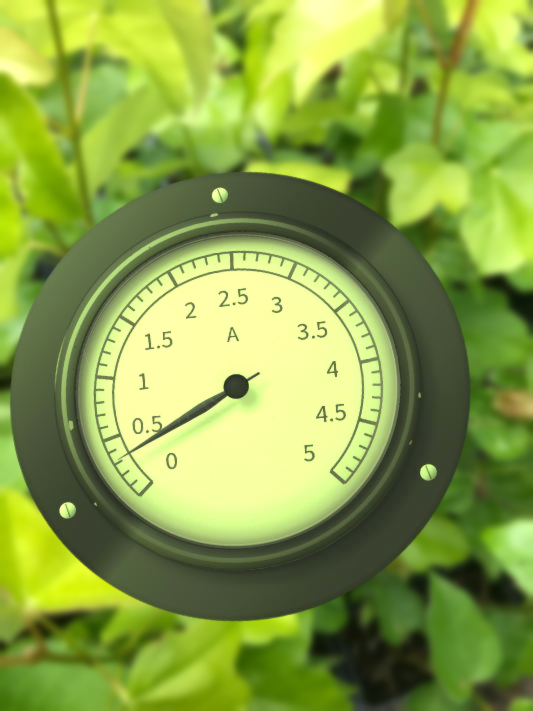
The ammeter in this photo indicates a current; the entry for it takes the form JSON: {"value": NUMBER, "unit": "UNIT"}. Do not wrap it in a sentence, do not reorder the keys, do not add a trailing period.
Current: {"value": 0.3, "unit": "A"}
